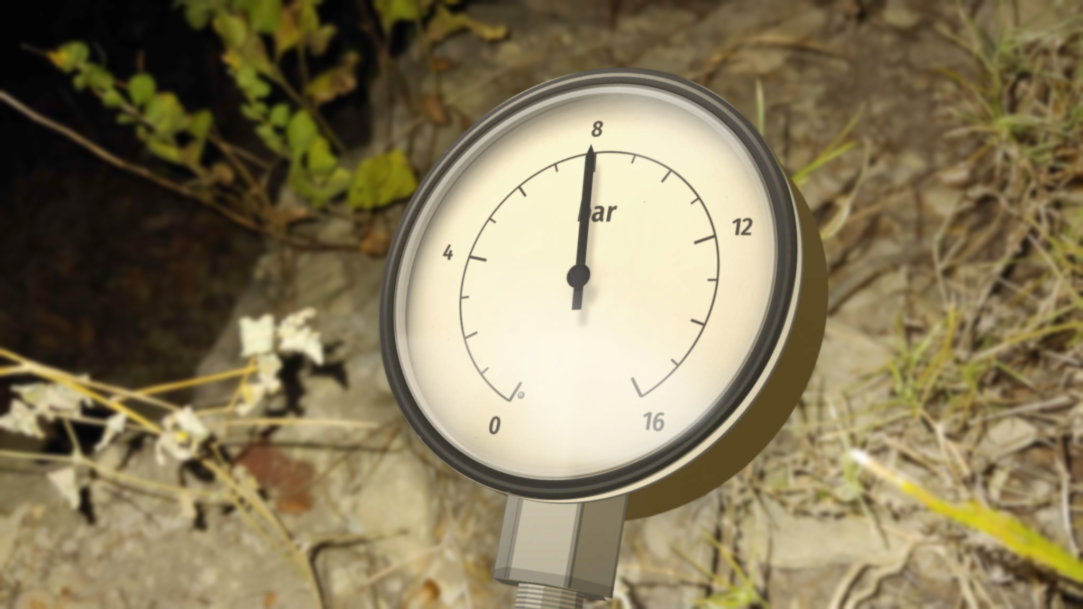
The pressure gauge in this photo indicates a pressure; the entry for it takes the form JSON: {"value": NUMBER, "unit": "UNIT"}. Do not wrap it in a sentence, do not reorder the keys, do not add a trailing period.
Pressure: {"value": 8, "unit": "bar"}
